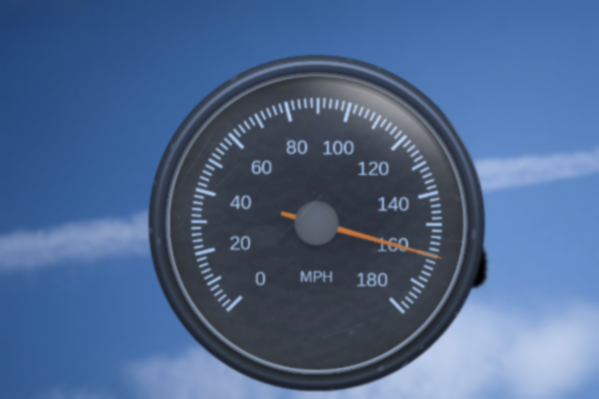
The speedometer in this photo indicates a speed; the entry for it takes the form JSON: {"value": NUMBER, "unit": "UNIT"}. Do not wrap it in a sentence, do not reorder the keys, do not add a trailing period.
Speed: {"value": 160, "unit": "mph"}
